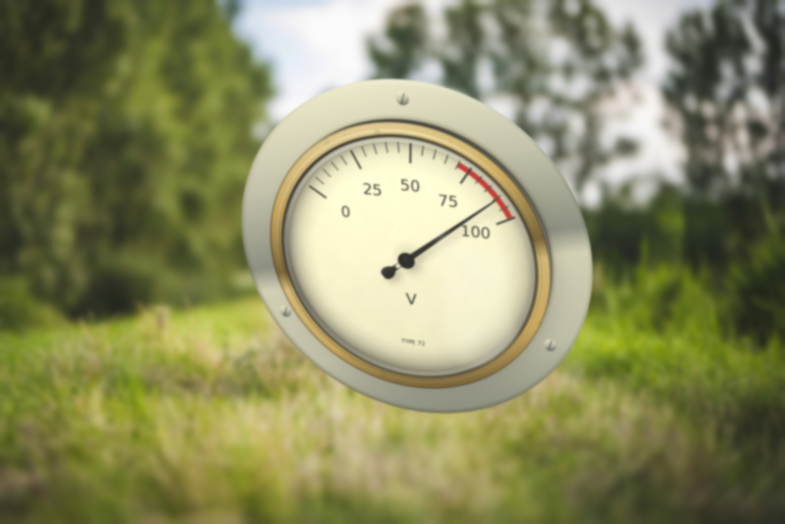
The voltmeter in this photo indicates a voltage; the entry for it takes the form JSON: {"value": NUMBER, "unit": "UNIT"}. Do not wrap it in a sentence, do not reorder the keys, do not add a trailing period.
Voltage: {"value": 90, "unit": "V"}
